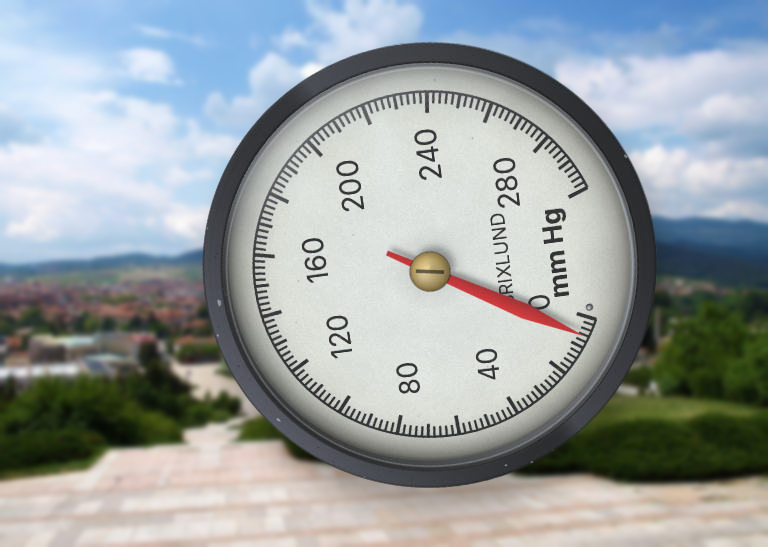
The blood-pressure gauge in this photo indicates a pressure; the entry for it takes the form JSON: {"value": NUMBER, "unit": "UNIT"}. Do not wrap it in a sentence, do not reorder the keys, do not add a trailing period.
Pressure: {"value": 6, "unit": "mmHg"}
